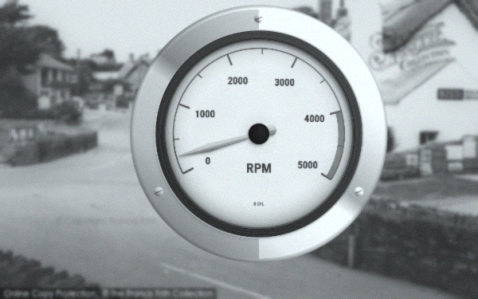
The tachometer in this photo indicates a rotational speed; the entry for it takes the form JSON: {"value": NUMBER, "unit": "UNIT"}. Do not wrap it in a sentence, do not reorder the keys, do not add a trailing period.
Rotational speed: {"value": 250, "unit": "rpm"}
